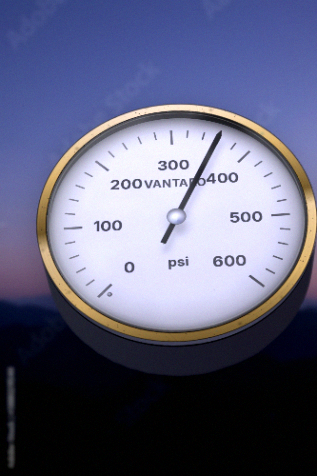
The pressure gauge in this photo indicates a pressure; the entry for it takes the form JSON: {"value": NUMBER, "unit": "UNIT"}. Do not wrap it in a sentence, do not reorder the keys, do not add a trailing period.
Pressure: {"value": 360, "unit": "psi"}
